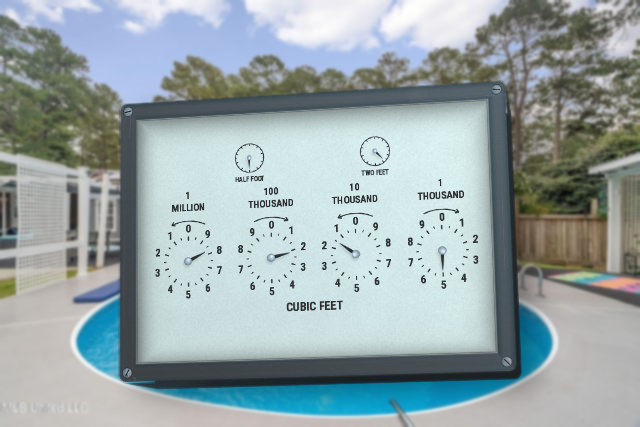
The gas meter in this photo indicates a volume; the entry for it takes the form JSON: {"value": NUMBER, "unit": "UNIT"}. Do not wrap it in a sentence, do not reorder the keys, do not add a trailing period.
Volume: {"value": 821500, "unit": "ft³"}
